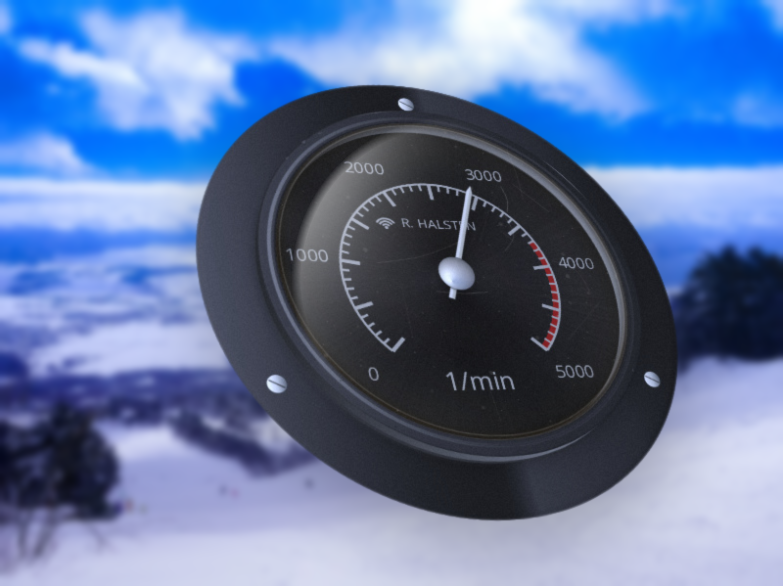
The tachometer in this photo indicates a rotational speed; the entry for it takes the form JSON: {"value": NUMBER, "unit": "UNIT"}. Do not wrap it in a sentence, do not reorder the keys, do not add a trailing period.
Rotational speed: {"value": 2900, "unit": "rpm"}
